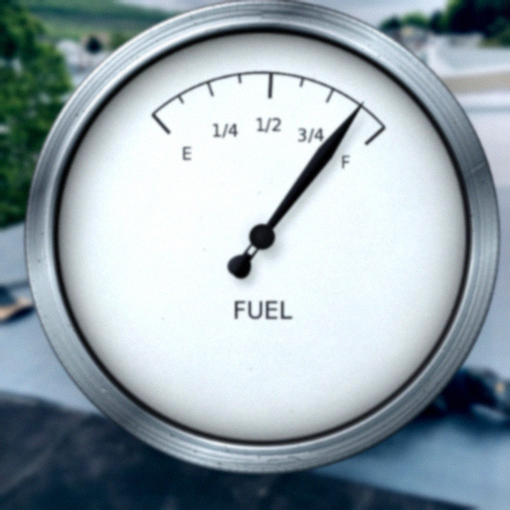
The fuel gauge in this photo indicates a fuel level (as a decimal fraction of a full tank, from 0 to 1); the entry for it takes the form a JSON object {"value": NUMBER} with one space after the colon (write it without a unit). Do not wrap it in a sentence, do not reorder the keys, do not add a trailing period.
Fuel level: {"value": 0.875}
